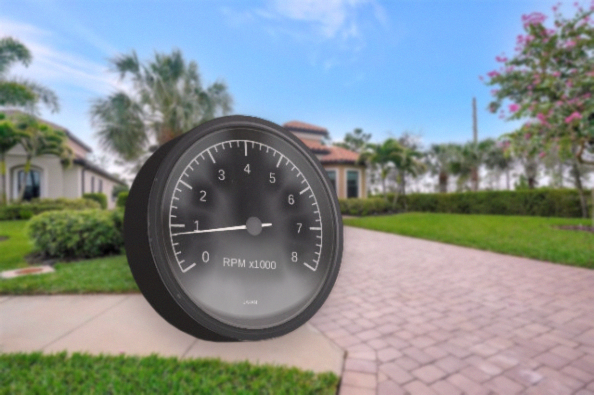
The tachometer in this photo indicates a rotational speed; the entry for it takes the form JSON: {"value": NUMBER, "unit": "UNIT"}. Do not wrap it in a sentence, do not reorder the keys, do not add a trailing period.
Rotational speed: {"value": 800, "unit": "rpm"}
